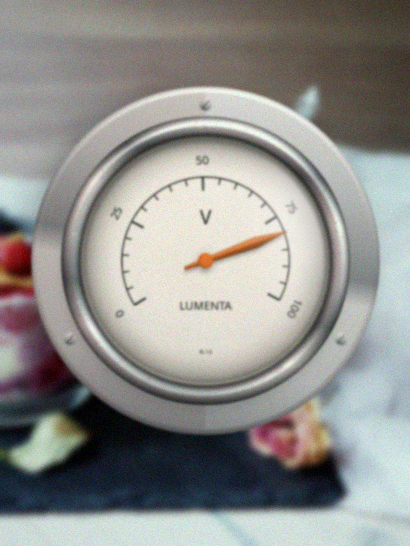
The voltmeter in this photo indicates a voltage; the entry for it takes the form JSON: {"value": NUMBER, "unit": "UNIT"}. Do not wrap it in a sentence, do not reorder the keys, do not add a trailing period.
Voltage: {"value": 80, "unit": "V"}
